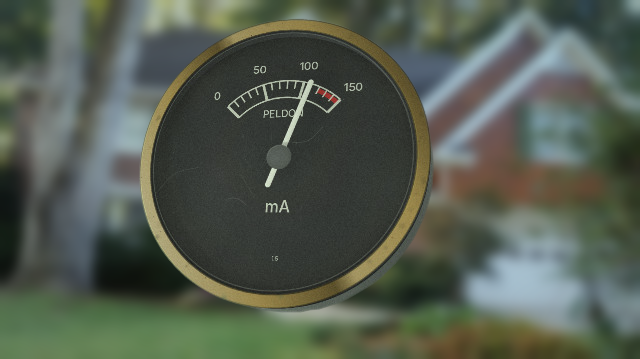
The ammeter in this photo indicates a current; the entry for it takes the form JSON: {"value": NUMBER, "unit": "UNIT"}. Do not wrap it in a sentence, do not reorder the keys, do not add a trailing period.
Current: {"value": 110, "unit": "mA"}
